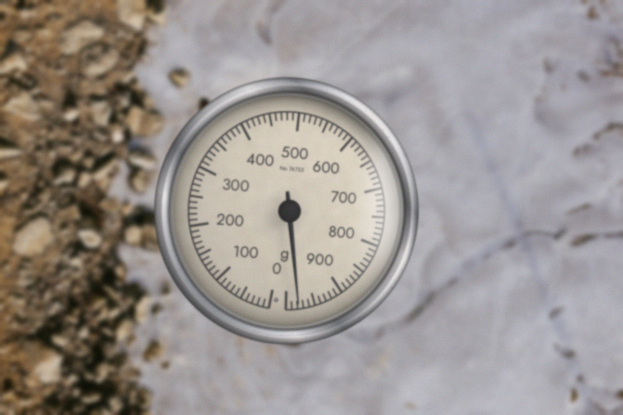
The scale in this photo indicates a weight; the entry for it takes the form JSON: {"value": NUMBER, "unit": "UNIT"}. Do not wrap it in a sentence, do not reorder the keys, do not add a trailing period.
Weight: {"value": 980, "unit": "g"}
